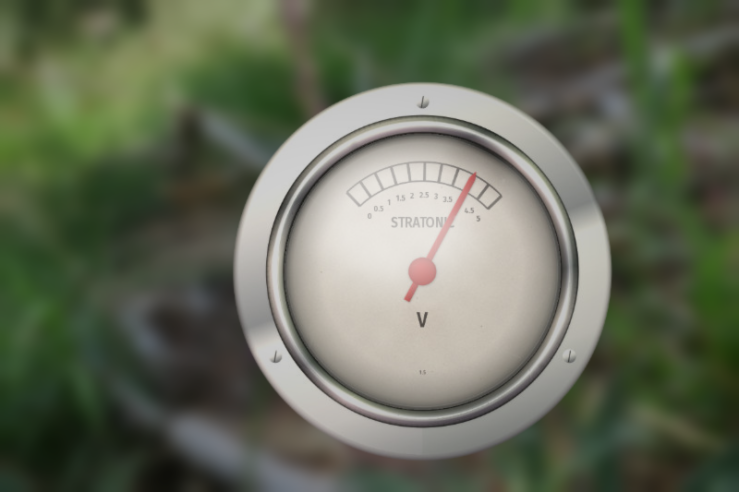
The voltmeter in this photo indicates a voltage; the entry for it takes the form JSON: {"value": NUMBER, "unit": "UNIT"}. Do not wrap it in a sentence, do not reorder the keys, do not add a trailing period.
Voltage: {"value": 4, "unit": "V"}
